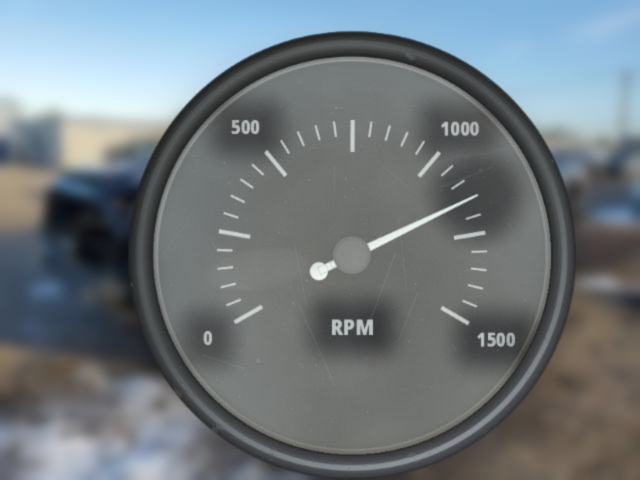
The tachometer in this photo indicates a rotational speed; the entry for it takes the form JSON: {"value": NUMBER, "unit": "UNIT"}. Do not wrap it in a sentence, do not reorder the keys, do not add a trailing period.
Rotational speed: {"value": 1150, "unit": "rpm"}
